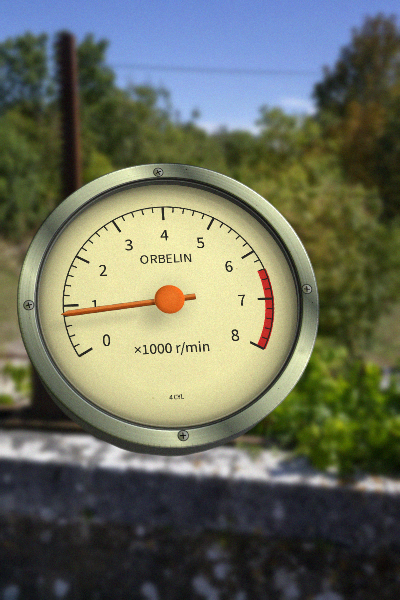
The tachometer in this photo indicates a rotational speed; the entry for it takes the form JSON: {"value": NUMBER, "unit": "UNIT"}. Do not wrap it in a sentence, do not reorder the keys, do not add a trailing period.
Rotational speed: {"value": 800, "unit": "rpm"}
